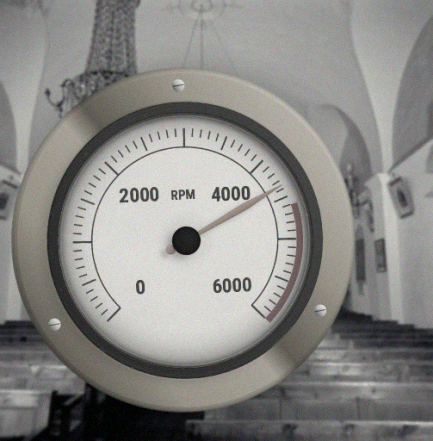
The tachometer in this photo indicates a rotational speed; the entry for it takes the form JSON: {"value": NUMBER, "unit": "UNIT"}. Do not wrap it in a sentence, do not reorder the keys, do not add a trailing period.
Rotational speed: {"value": 4350, "unit": "rpm"}
